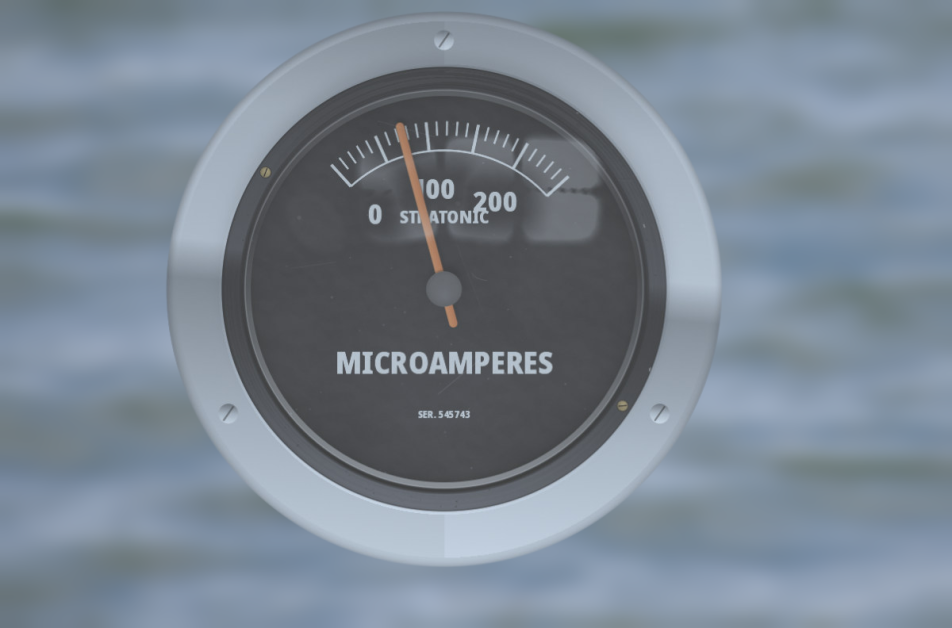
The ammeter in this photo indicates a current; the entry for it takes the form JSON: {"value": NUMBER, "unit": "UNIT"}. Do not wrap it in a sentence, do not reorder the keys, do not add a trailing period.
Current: {"value": 75, "unit": "µA"}
